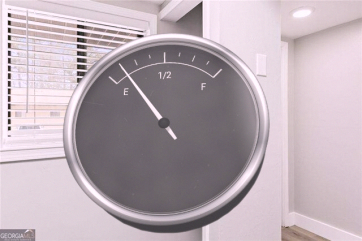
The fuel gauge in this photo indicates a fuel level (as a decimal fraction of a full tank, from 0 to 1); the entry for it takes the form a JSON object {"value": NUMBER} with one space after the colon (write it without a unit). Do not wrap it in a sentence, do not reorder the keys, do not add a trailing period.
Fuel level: {"value": 0.125}
